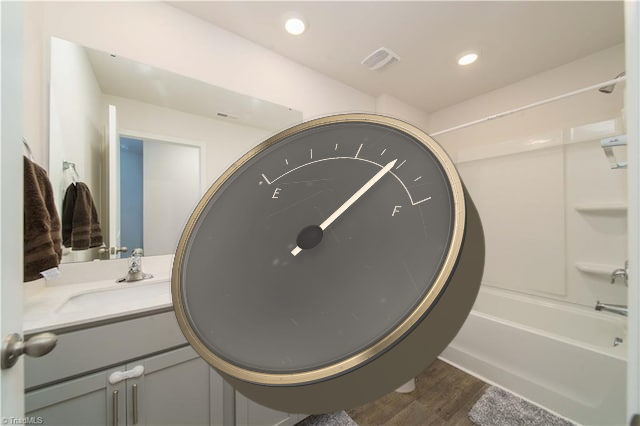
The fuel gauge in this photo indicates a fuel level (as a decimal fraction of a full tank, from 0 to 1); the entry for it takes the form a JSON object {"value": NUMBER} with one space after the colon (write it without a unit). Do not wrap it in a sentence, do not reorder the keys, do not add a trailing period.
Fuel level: {"value": 0.75}
